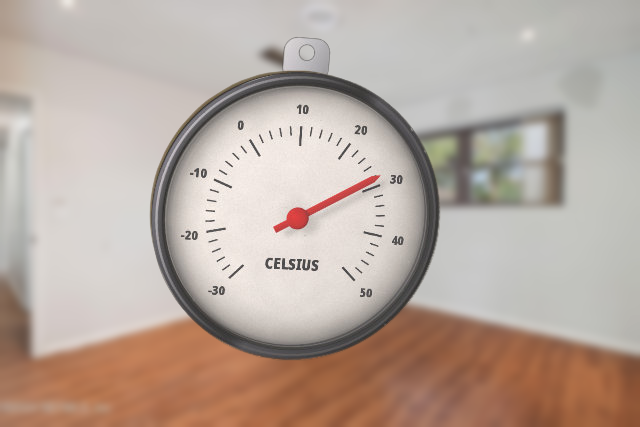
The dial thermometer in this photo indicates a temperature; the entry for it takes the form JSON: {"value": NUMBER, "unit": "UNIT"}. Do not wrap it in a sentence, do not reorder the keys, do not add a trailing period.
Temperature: {"value": 28, "unit": "°C"}
